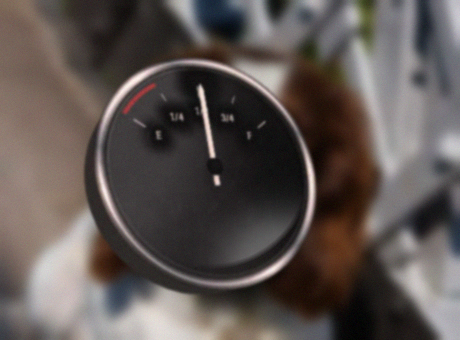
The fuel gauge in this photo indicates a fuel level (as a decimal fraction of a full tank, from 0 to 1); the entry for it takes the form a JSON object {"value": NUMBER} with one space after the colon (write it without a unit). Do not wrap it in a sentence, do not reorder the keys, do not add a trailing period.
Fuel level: {"value": 0.5}
